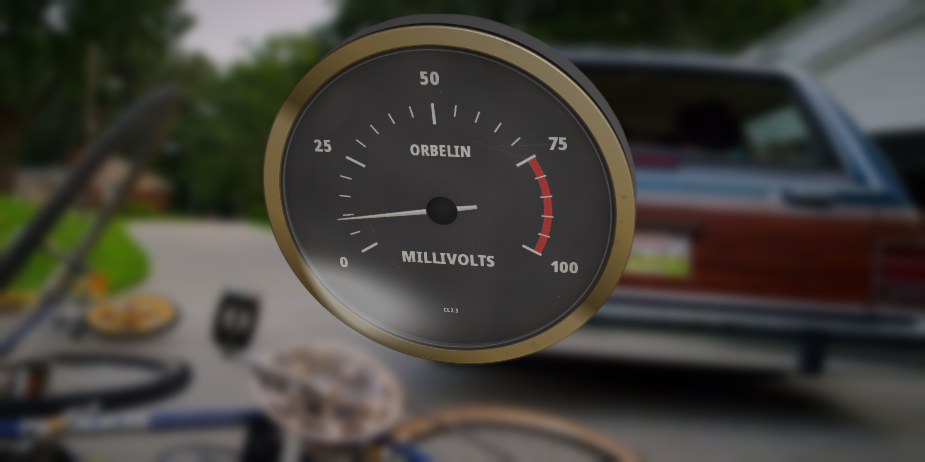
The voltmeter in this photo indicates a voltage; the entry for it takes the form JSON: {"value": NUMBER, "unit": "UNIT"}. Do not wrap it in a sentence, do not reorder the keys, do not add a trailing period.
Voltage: {"value": 10, "unit": "mV"}
